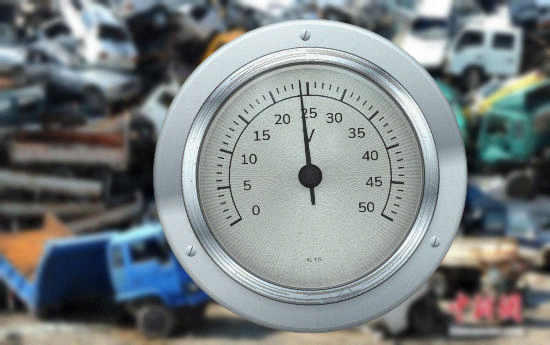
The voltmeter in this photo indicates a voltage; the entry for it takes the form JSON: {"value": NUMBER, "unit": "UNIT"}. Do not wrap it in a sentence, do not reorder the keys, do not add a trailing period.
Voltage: {"value": 24, "unit": "V"}
